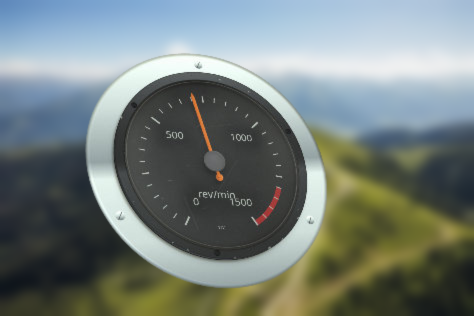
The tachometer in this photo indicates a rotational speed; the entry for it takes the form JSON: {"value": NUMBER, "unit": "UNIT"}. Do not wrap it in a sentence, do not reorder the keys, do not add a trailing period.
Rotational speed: {"value": 700, "unit": "rpm"}
